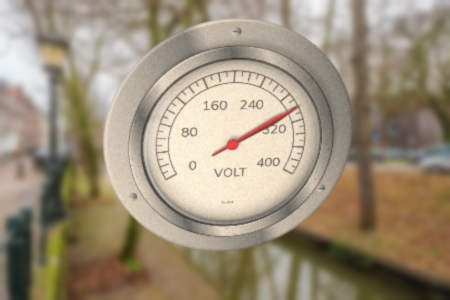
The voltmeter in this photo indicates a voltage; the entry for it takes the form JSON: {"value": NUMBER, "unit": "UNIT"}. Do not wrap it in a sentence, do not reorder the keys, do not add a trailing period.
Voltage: {"value": 300, "unit": "V"}
